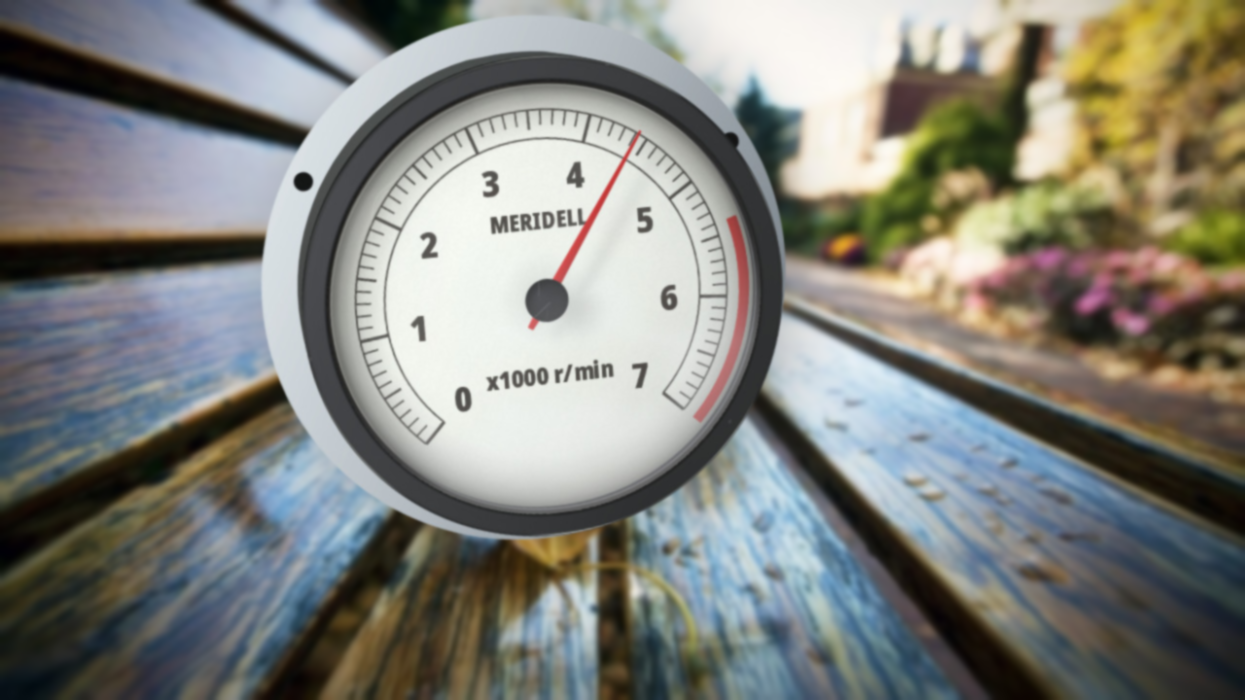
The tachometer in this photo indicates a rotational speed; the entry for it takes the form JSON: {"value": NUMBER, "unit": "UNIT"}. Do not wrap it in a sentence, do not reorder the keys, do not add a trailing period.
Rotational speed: {"value": 4400, "unit": "rpm"}
